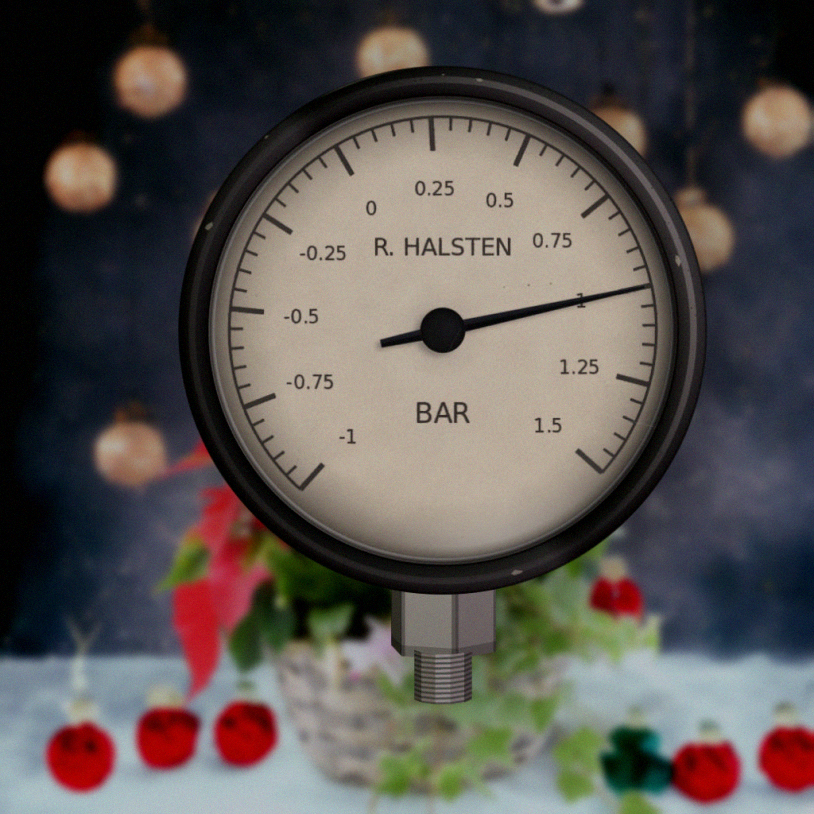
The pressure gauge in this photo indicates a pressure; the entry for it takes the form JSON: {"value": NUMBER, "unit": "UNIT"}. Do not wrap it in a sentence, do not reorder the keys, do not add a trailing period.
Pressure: {"value": 1, "unit": "bar"}
